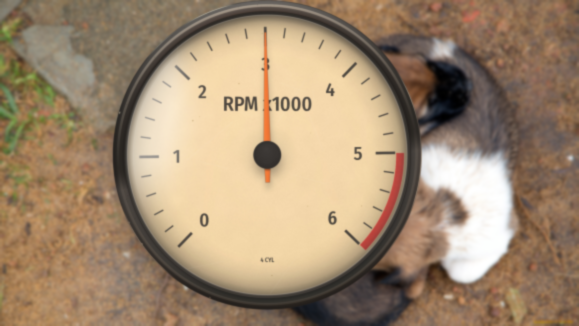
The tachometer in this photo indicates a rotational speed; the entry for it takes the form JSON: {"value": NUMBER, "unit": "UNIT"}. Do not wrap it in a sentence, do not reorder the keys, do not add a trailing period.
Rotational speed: {"value": 3000, "unit": "rpm"}
